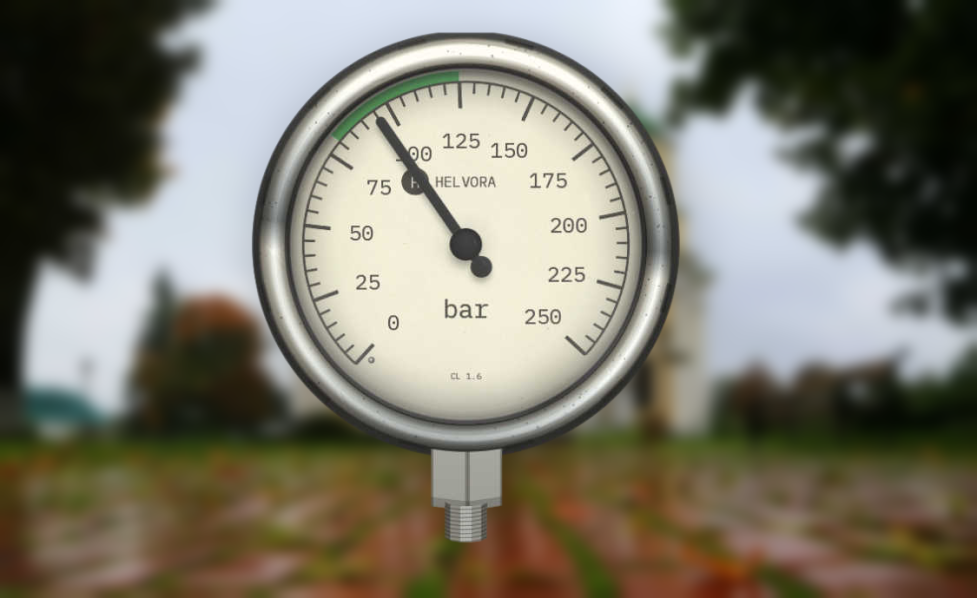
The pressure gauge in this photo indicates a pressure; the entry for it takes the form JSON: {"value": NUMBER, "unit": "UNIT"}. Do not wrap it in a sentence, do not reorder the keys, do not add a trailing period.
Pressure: {"value": 95, "unit": "bar"}
